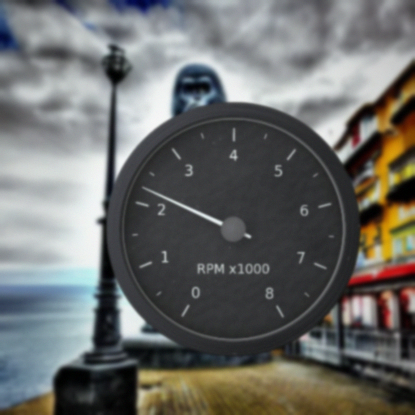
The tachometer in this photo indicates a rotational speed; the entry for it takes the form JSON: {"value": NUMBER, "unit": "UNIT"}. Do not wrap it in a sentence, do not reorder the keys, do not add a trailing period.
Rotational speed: {"value": 2250, "unit": "rpm"}
